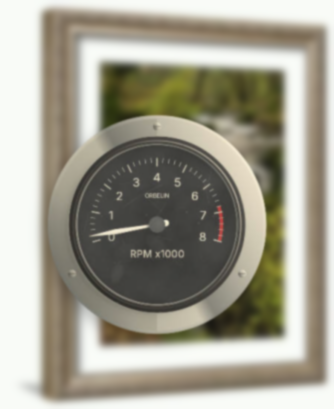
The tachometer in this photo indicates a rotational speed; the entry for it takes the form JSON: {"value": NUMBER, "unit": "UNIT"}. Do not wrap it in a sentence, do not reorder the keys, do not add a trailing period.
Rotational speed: {"value": 200, "unit": "rpm"}
